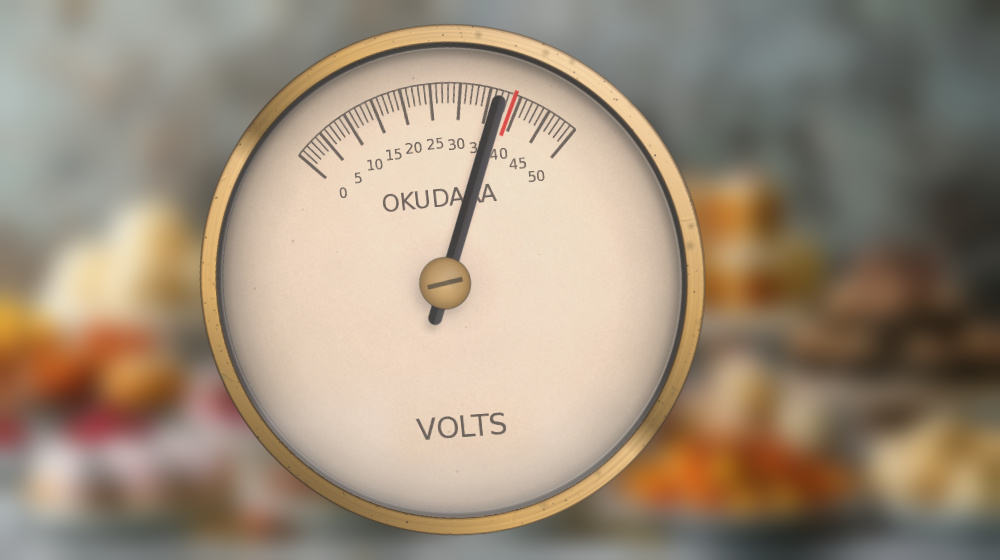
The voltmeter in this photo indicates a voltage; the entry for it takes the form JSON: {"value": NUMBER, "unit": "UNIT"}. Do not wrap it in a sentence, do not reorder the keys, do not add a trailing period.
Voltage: {"value": 37, "unit": "V"}
